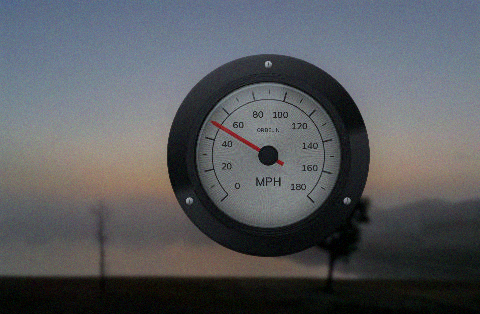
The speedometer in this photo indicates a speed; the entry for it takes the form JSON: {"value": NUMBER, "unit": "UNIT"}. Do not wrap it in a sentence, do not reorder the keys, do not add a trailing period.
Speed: {"value": 50, "unit": "mph"}
